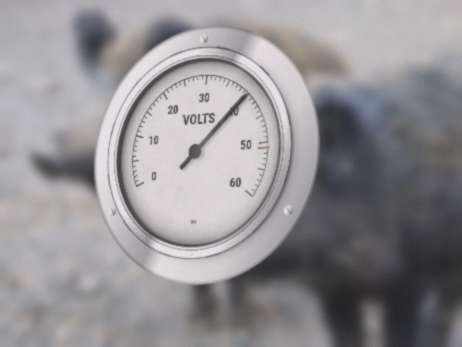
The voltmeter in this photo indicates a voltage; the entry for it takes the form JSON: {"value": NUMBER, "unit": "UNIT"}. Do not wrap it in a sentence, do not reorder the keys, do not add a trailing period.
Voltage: {"value": 40, "unit": "V"}
